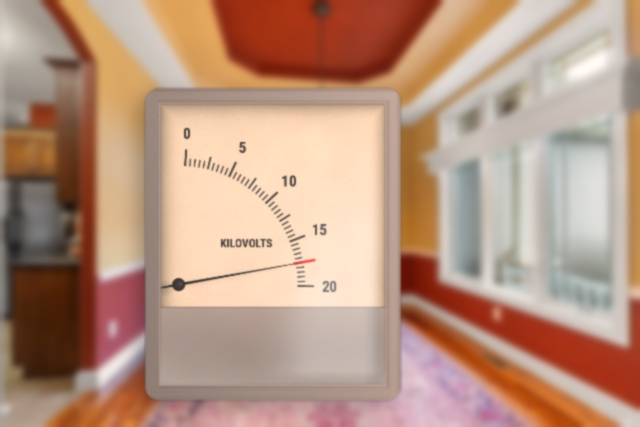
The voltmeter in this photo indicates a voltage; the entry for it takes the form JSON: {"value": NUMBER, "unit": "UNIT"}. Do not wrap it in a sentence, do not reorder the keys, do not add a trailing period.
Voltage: {"value": 17.5, "unit": "kV"}
